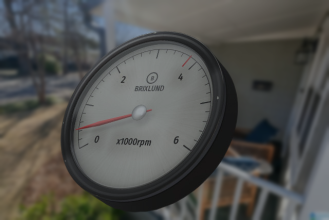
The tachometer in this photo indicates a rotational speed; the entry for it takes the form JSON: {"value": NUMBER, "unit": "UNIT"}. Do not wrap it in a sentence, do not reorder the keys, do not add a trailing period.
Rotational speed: {"value": 400, "unit": "rpm"}
